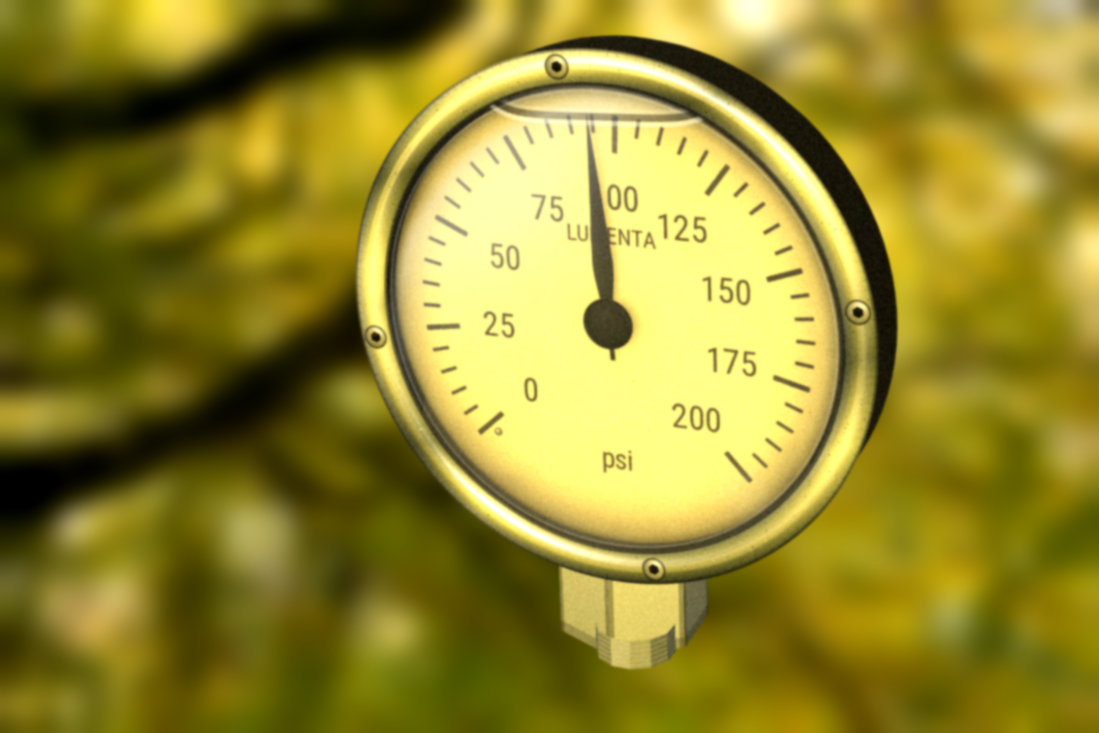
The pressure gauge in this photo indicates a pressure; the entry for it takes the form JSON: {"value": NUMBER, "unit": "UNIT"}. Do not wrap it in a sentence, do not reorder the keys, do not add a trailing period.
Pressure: {"value": 95, "unit": "psi"}
